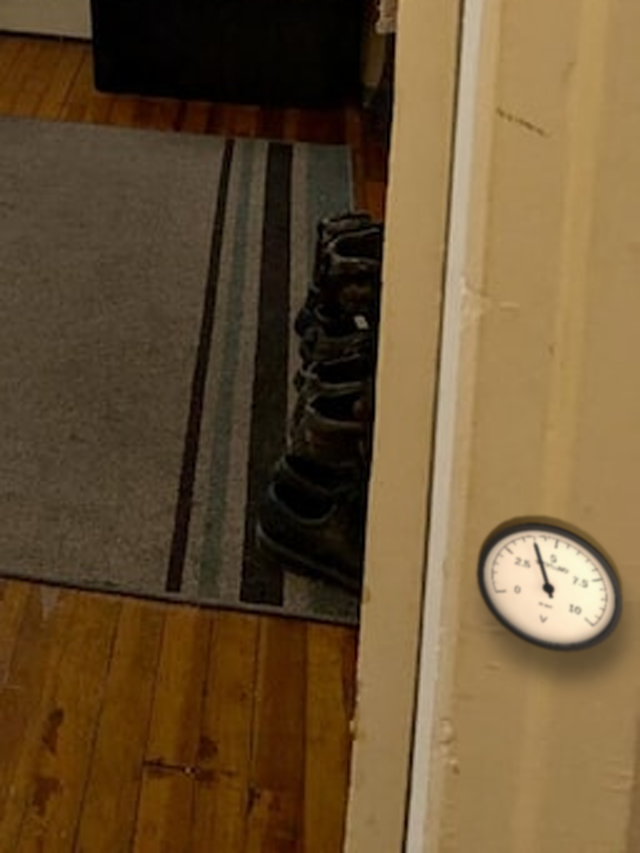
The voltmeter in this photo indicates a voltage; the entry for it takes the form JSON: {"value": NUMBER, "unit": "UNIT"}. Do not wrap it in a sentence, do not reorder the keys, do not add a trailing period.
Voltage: {"value": 4, "unit": "V"}
